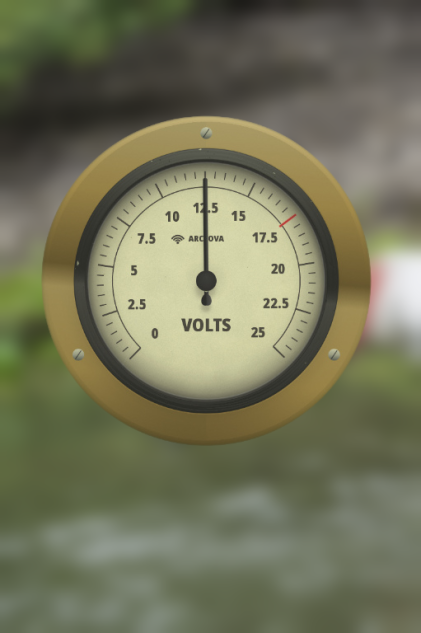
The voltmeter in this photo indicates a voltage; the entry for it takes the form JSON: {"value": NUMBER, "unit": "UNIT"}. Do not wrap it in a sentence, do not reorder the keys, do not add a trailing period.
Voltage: {"value": 12.5, "unit": "V"}
